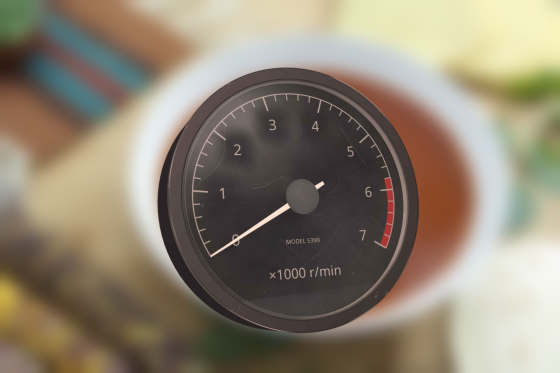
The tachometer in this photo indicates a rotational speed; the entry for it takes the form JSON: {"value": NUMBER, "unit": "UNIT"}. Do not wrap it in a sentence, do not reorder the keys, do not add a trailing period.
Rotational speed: {"value": 0, "unit": "rpm"}
